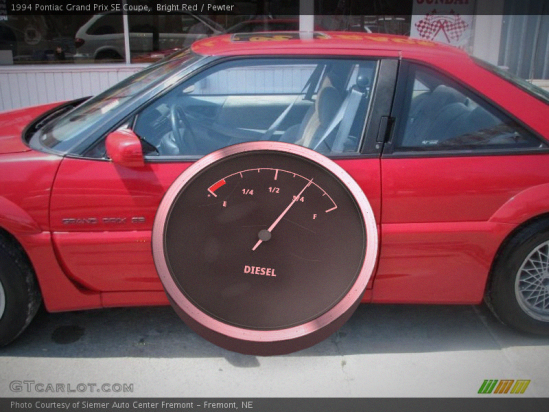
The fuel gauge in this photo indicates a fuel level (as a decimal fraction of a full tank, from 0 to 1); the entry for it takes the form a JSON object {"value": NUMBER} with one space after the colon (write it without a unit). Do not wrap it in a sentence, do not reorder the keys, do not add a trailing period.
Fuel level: {"value": 0.75}
